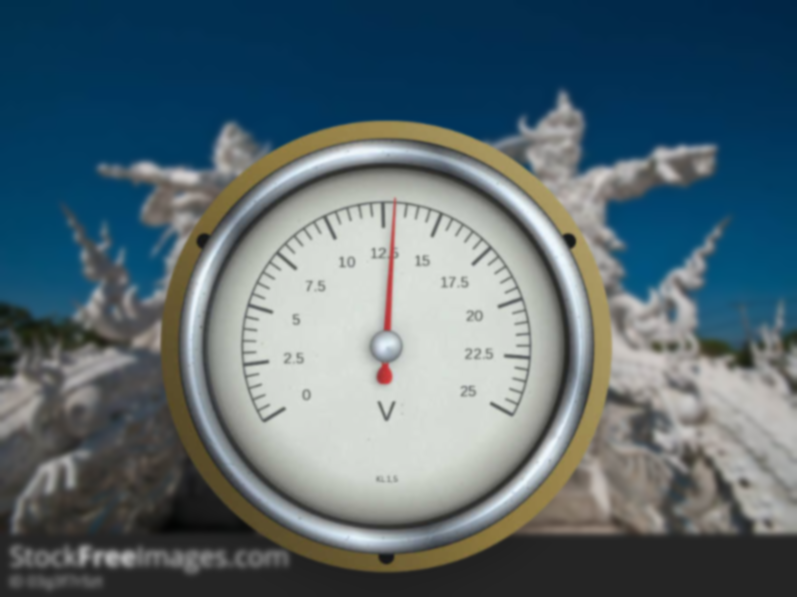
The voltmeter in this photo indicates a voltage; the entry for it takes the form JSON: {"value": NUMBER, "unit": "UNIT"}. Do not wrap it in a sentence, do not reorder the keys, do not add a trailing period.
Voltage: {"value": 13, "unit": "V"}
